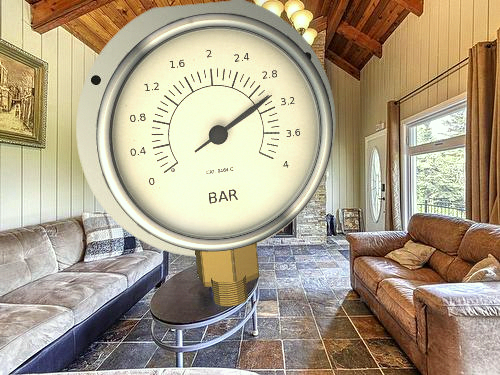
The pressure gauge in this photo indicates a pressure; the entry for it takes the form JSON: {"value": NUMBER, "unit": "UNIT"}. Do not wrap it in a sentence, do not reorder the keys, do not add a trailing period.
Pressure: {"value": 3, "unit": "bar"}
